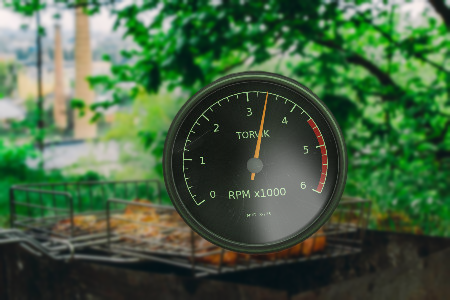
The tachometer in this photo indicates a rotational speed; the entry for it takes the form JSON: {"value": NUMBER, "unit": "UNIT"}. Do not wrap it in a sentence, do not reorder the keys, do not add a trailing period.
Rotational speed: {"value": 3400, "unit": "rpm"}
